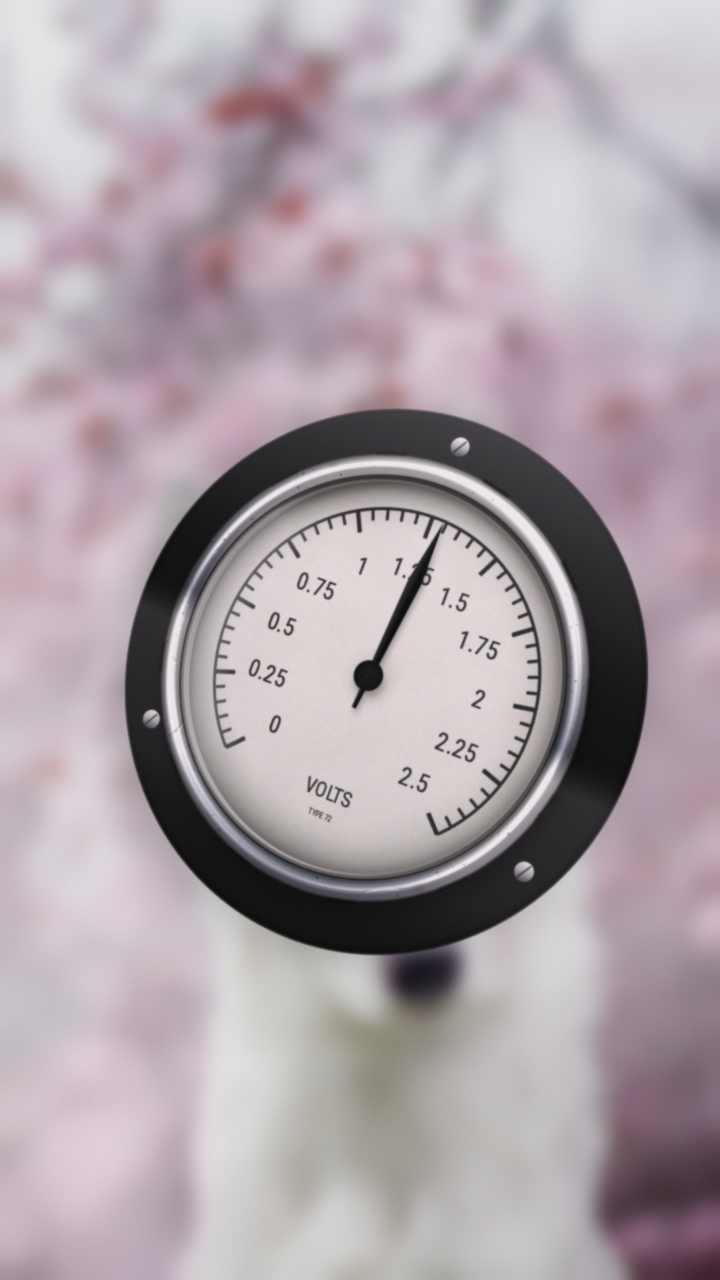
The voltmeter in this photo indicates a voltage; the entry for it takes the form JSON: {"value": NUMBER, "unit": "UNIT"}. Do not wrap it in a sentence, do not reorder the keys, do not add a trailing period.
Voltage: {"value": 1.3, "unit": "V"}
